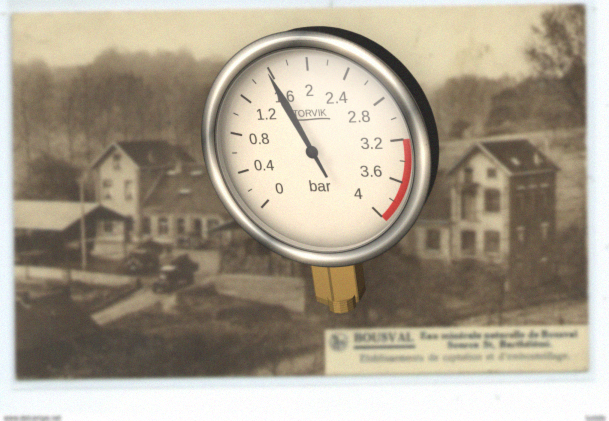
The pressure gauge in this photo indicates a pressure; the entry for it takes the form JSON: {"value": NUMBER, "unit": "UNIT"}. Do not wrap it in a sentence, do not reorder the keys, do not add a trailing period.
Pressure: {"value": 1.6, "unit": "bar"}
